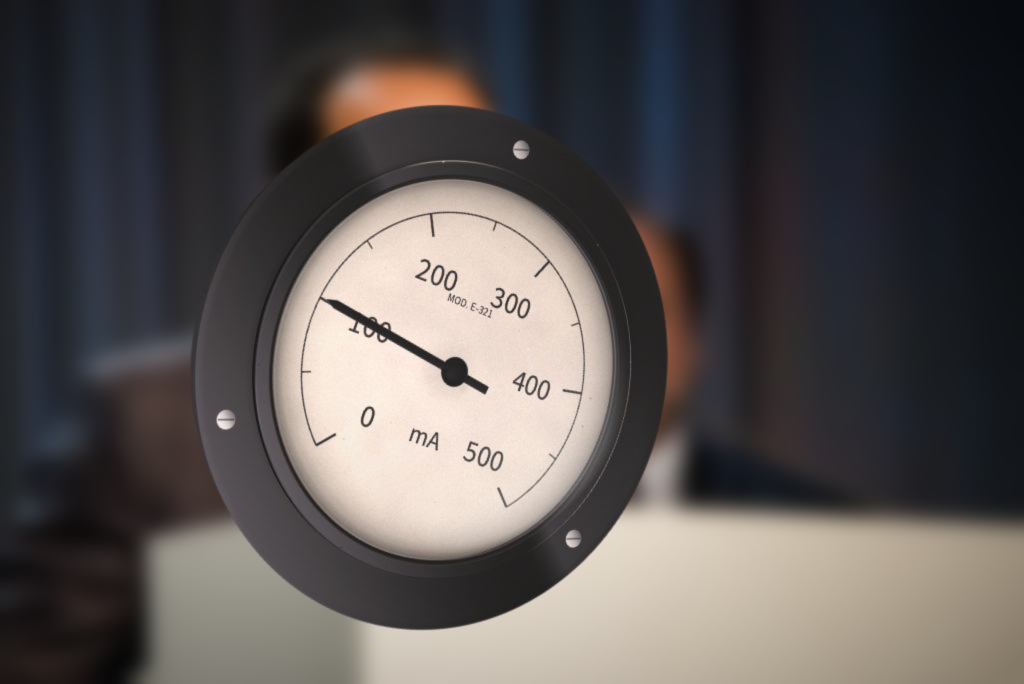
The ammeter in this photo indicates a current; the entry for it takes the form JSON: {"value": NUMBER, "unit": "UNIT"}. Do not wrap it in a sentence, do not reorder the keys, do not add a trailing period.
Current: {"value": 100, "unit": "mA"}
